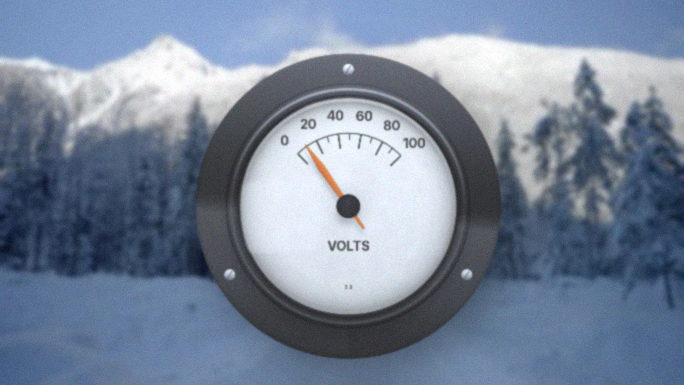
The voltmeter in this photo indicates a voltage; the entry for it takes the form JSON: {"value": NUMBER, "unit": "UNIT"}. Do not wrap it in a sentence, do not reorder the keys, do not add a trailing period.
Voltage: {"value": 10, "unit": "V"}
